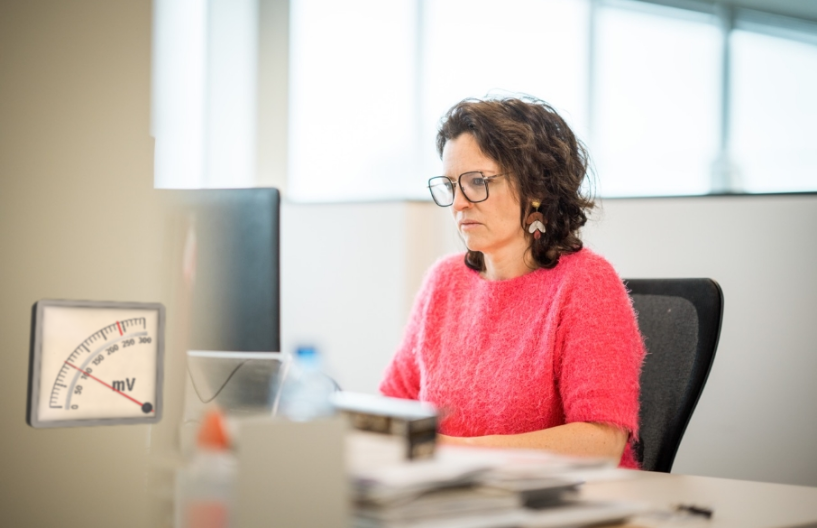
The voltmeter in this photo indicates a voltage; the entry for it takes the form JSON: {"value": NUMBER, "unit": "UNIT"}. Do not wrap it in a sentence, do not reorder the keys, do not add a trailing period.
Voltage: {"value": 100, "unit": "mV"}
